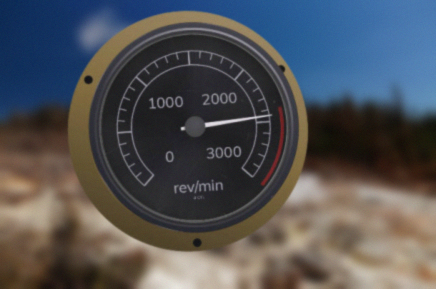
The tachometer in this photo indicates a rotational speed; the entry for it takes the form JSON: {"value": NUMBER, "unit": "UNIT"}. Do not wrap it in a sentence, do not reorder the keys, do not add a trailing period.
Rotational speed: {"value": 2450, "unit": "rpm"}
